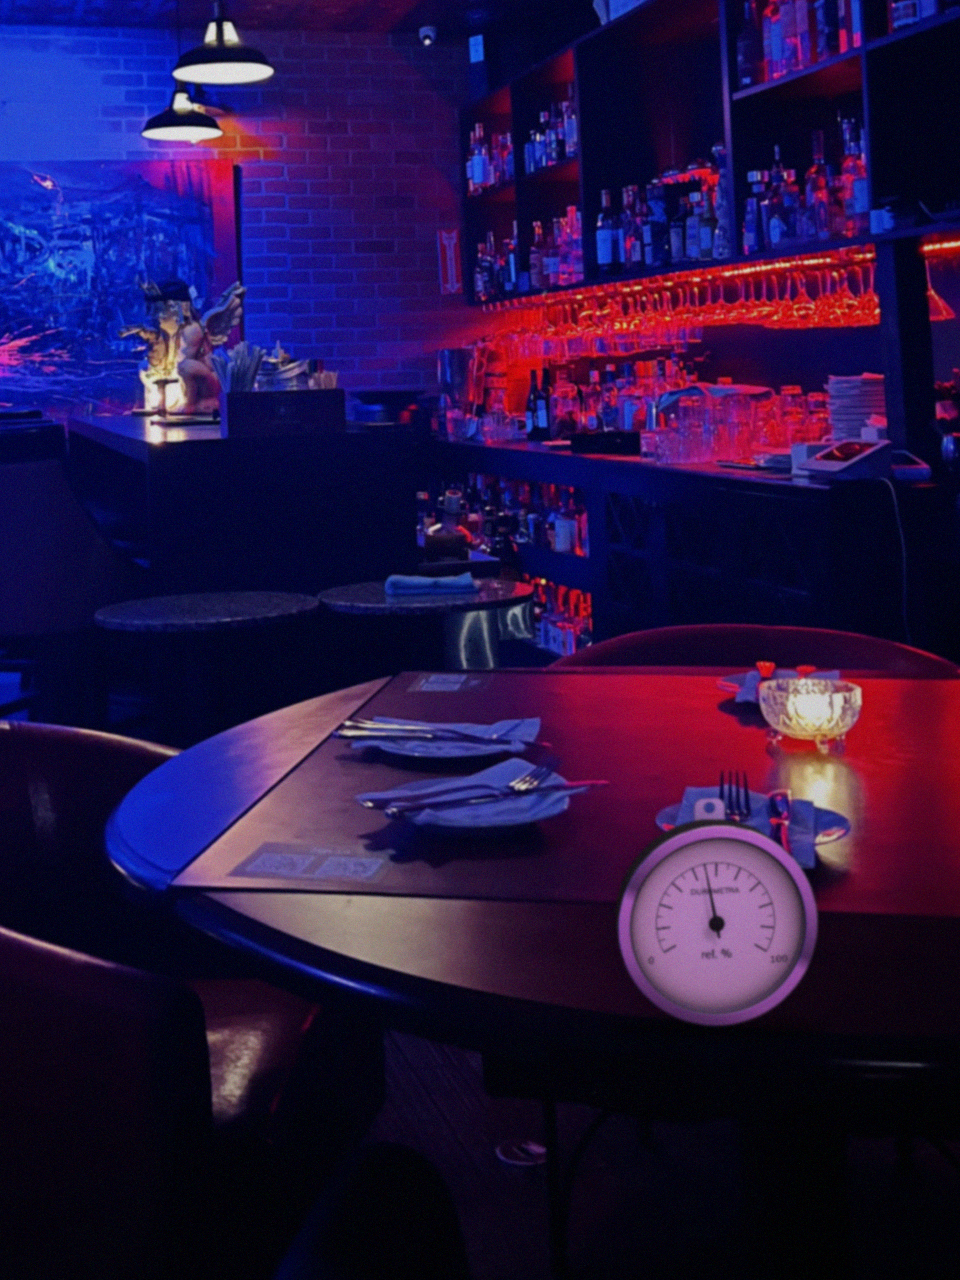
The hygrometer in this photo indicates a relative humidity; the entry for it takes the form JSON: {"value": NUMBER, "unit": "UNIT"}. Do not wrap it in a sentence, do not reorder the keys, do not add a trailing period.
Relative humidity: {"value": 45, "unit": "%"}
